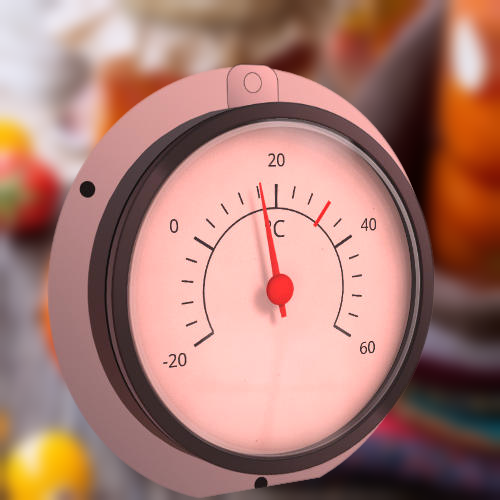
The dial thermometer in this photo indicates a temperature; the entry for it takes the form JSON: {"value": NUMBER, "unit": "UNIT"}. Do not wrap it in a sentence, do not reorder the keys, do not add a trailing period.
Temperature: {"value": 16, "unit": "°C"}
